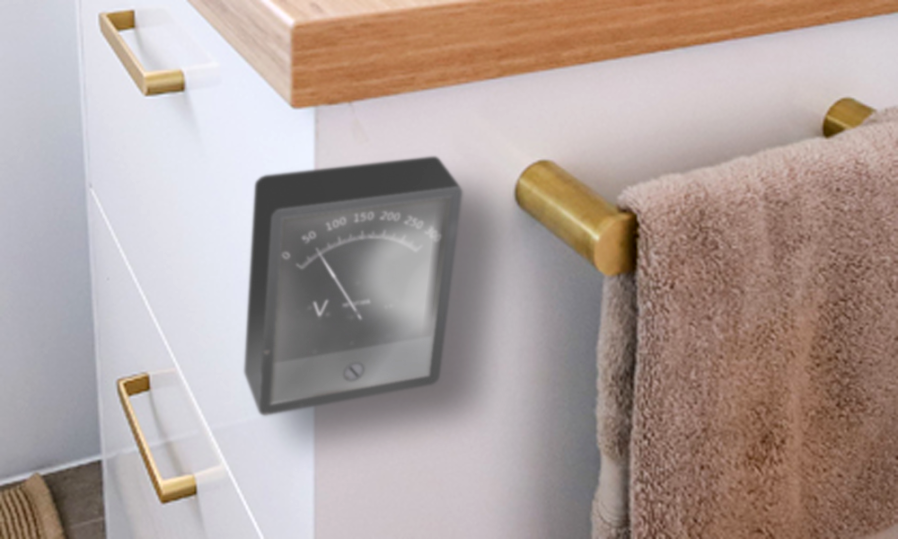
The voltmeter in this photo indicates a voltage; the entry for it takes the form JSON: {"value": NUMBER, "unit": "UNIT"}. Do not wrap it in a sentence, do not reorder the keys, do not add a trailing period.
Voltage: {"value": 50, "unit": "V"}
